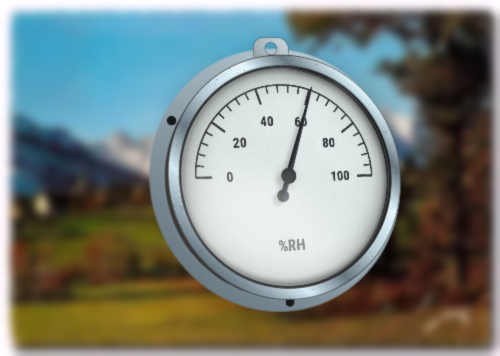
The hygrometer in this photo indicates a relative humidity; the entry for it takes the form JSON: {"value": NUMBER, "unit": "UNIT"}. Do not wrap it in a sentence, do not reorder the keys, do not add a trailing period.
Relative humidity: {"value": 60, "unit": "%"}
